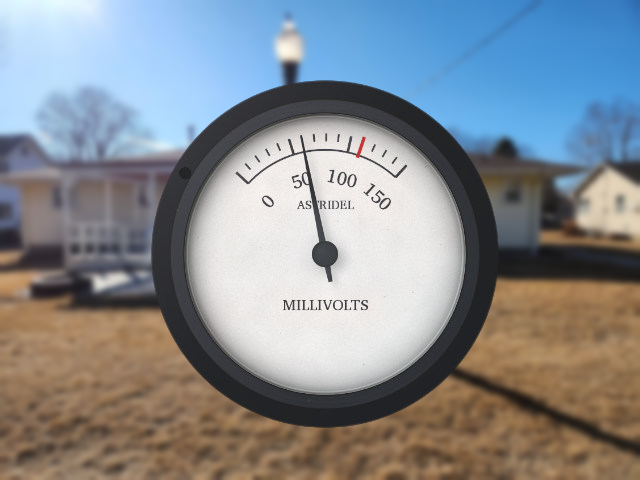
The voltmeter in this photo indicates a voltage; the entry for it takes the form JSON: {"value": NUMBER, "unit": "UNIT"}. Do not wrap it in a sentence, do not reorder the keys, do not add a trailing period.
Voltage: {"value": 60, "unit": "mV"}
